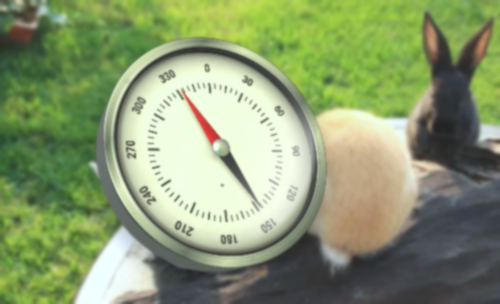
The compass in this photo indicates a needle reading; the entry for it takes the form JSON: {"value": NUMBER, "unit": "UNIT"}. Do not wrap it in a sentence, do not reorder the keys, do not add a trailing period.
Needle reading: {"value": 330, "unit": "°"}
